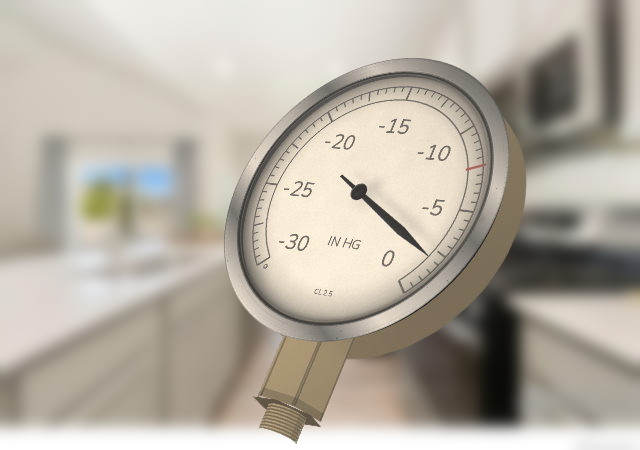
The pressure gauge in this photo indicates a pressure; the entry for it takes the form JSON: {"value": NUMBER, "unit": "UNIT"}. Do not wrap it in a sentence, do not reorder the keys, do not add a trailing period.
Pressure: {"value": -2, "unit": "inHg"}
